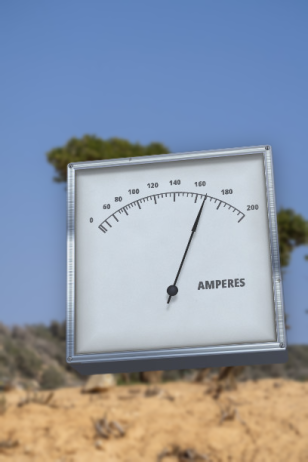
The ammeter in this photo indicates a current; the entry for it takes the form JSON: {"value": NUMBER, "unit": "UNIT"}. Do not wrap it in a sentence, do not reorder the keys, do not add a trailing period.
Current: {"value": 168, "unit": "A"}
